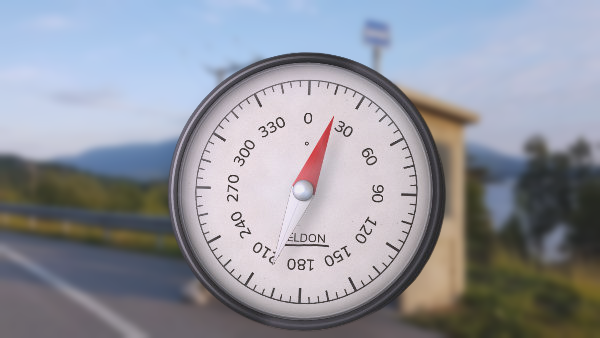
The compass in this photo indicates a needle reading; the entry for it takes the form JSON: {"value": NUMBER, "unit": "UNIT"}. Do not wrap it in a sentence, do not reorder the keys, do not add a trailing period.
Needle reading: {"value": 20, "unit": "°"}
